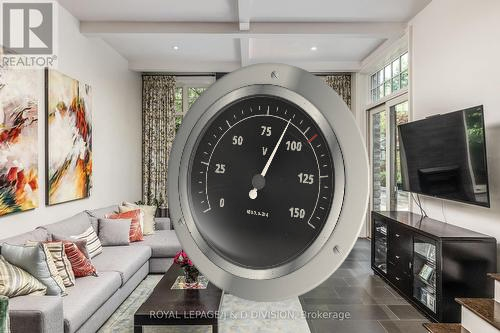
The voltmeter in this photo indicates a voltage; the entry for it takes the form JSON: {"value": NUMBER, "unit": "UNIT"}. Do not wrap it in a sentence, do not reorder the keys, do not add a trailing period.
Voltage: {"value": 90, "unit": "V"}
